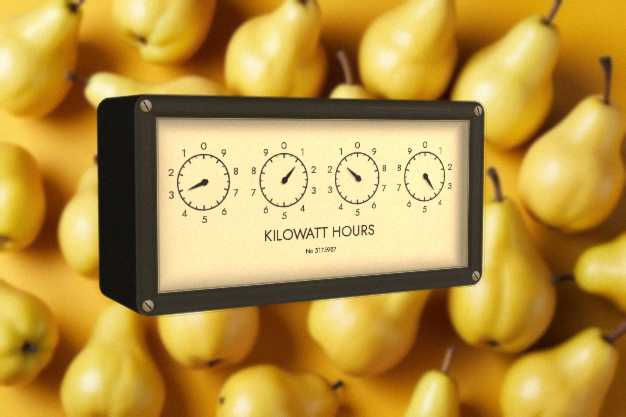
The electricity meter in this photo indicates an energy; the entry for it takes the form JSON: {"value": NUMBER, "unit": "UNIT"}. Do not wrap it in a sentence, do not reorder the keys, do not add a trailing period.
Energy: {"value": 3114, "unit": "kWh"}
